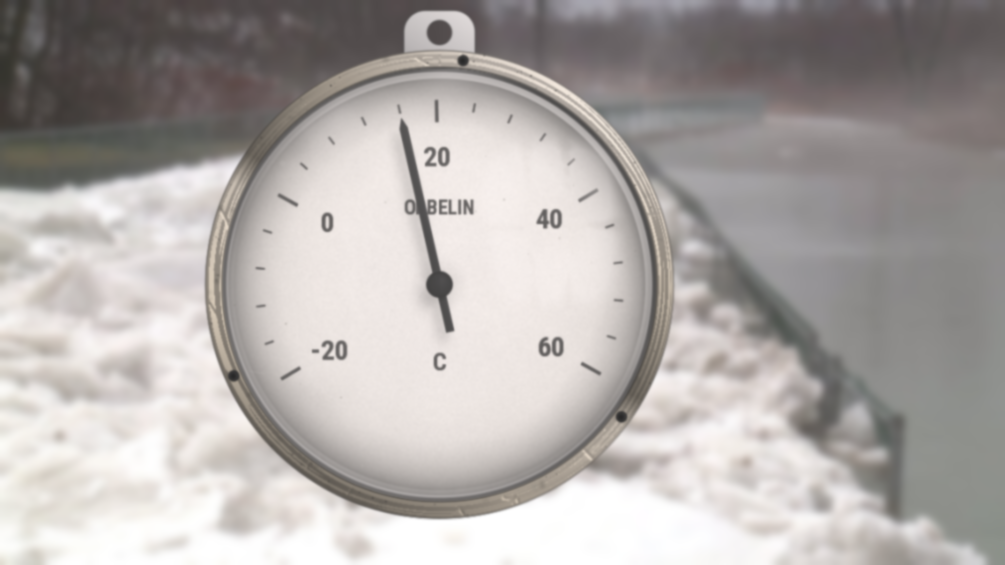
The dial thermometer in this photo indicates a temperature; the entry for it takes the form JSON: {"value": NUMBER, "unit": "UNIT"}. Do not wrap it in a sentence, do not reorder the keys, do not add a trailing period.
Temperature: {"value": 16, "unit": "°C"}
